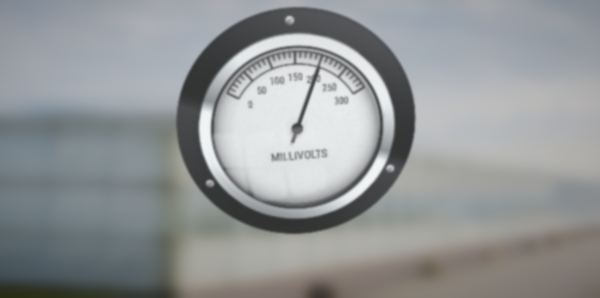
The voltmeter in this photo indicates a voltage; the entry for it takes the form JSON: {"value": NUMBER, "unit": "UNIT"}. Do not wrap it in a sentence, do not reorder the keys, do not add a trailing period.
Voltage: {"value": 200, "unit": "mV"}
